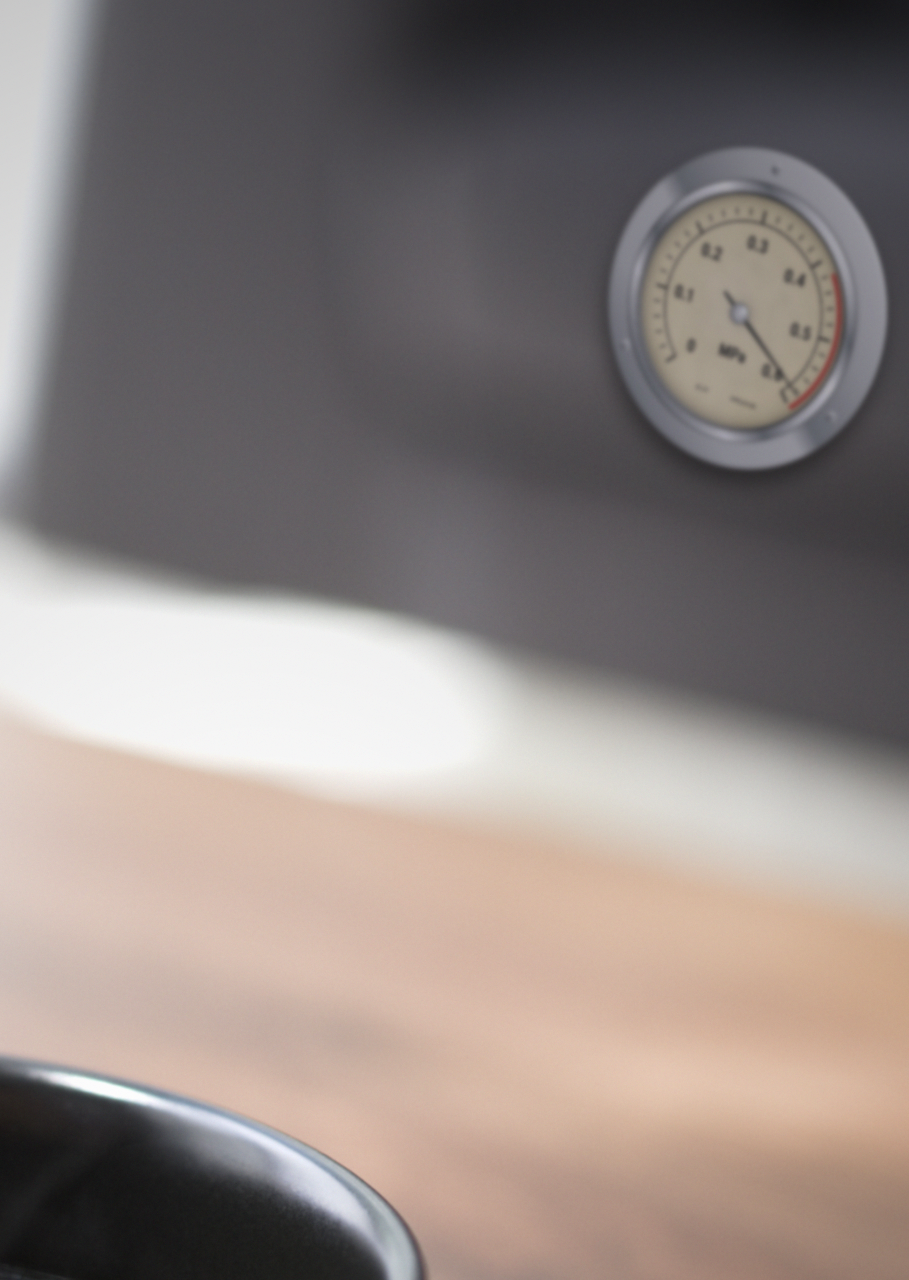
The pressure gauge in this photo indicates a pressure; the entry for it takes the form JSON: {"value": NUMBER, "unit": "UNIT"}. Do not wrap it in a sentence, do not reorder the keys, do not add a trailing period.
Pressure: {"value": 0.58, "unit": "MPa"}
